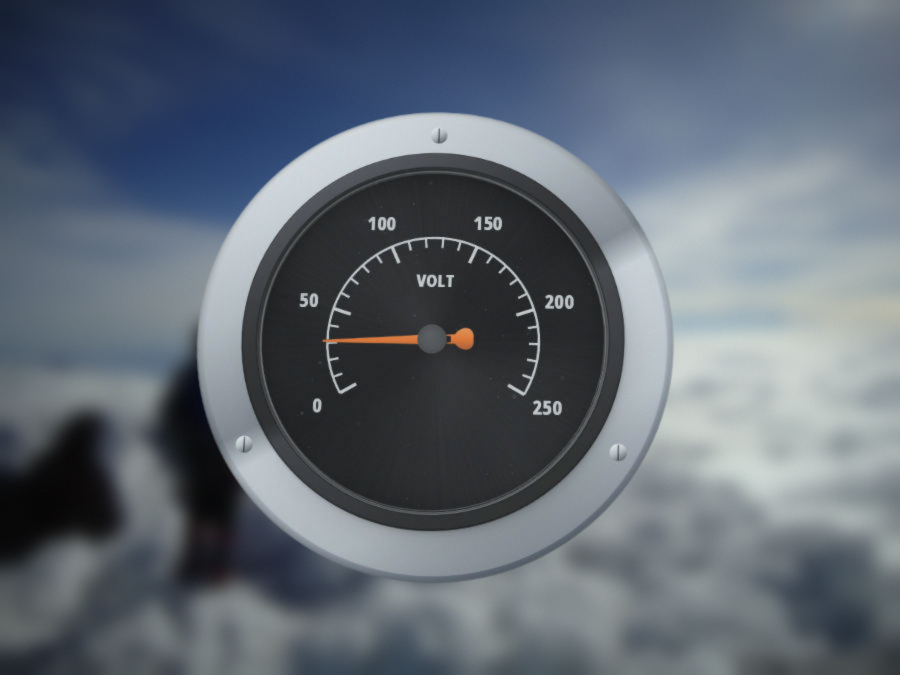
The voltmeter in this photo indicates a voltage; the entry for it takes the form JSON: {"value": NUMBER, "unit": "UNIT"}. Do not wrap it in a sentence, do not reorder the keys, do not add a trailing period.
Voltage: {"value": 30, "unit": "V"}
